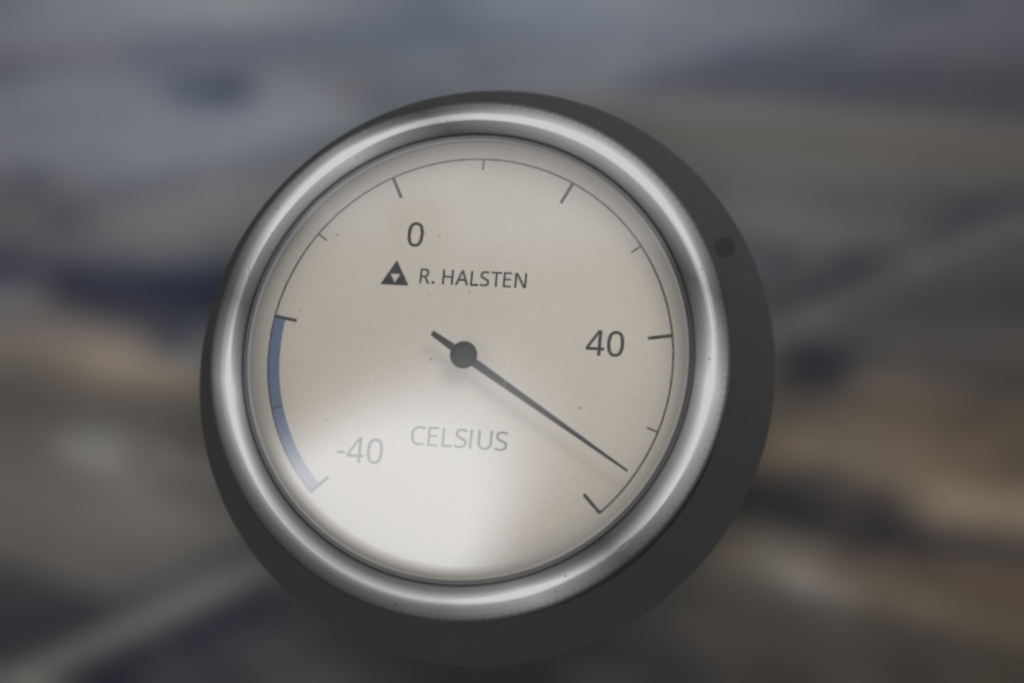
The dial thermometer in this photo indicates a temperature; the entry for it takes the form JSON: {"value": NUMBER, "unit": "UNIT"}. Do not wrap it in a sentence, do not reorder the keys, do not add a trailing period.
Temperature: {"value": 55, "unit": "°C"}
